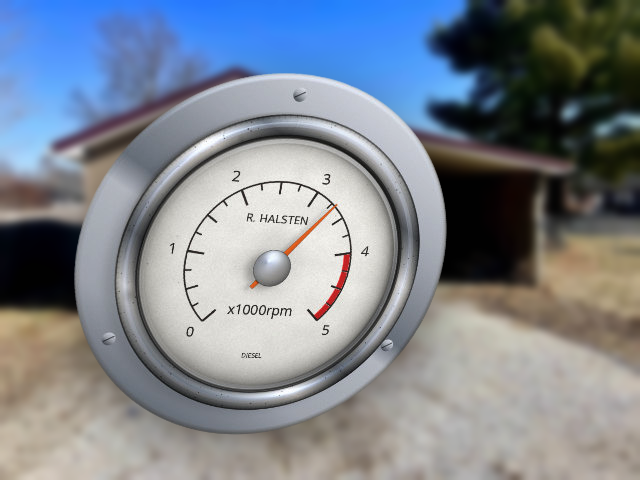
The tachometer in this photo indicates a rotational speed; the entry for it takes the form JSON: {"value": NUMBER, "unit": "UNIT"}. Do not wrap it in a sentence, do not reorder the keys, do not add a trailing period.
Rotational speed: {"value": 3250, "unit": "rpm"}
